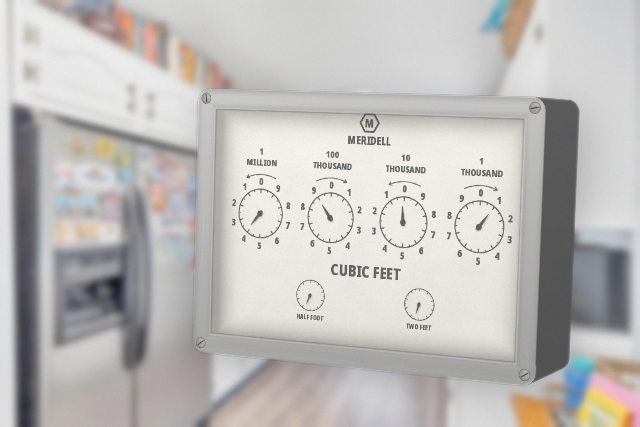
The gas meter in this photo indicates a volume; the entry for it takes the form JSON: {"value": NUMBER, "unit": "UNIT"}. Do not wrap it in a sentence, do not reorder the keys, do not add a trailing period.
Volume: {"value": 390100, "unit": "ft³"}
